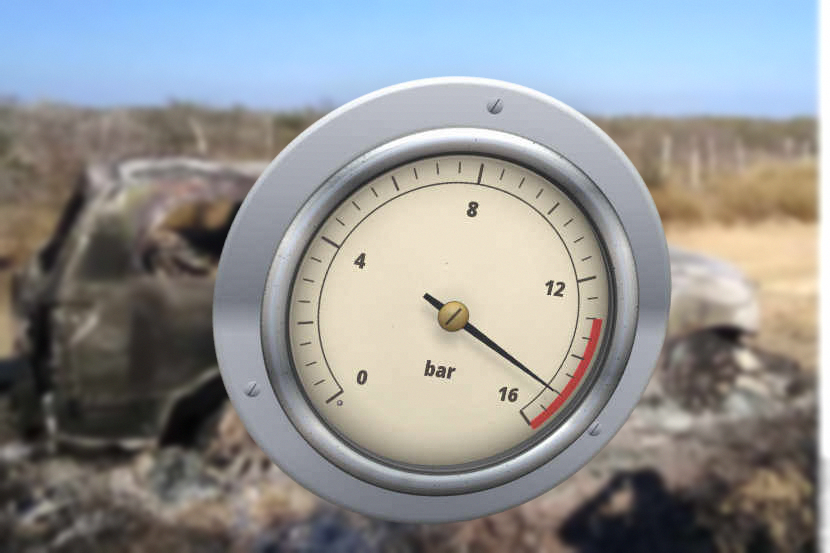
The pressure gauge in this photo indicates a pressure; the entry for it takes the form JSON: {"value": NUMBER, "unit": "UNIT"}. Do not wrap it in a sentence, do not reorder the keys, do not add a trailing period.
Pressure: {"value": 15, "unit": "bar"}
